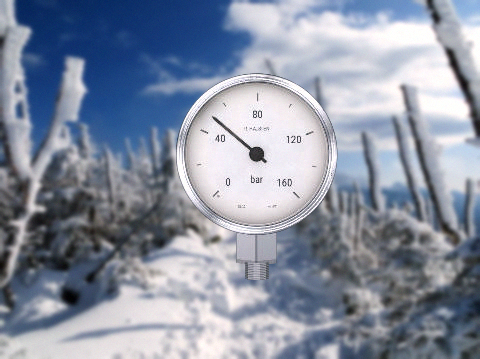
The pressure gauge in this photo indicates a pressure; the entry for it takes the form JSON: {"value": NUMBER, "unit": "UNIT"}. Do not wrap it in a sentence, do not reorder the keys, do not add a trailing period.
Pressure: {"value": 50, "unit": "bar"}
